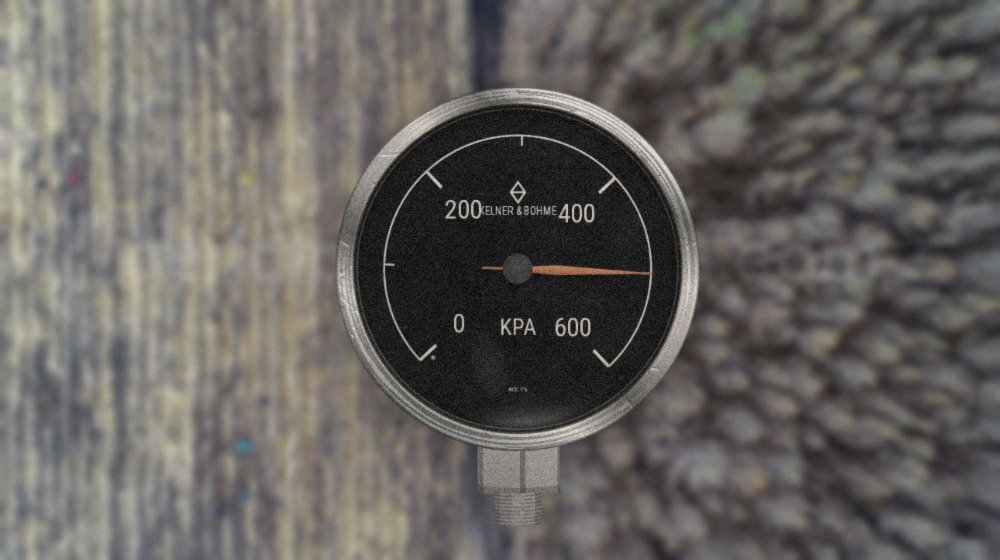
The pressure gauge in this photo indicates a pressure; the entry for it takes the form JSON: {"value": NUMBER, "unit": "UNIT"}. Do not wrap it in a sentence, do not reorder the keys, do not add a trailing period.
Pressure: {"value": 500, "unit": "kPa"}
